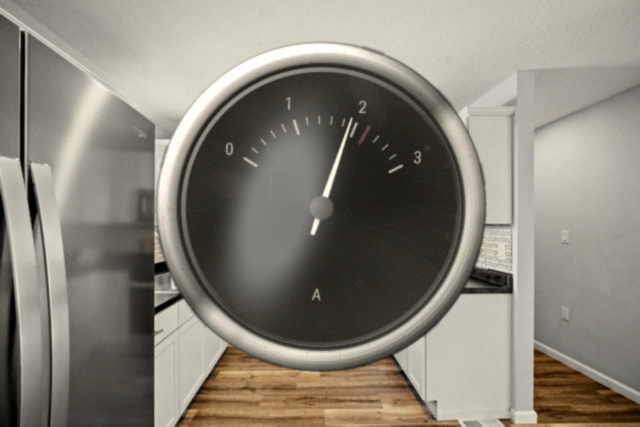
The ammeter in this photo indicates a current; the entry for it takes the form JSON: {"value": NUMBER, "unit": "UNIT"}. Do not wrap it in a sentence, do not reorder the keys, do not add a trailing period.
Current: {"value": 1.9, "unit": "A"}
